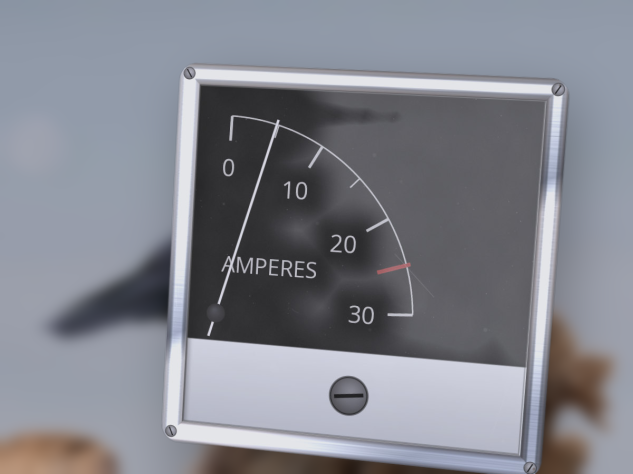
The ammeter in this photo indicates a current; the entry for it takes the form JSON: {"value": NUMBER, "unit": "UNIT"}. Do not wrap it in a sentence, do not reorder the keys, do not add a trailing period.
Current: {"value": 5, "unit": "A"}
